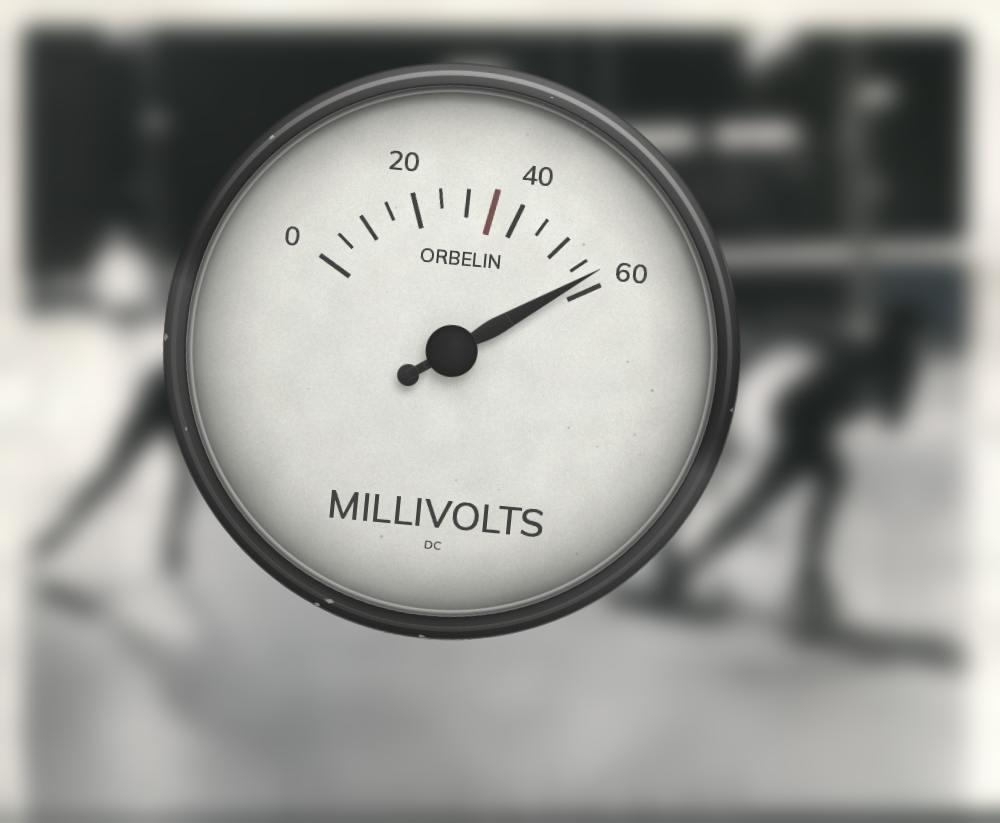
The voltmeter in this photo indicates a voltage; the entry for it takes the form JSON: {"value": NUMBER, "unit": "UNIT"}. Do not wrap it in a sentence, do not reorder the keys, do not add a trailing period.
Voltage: {"value": 57.5, "unit": "mV"}
